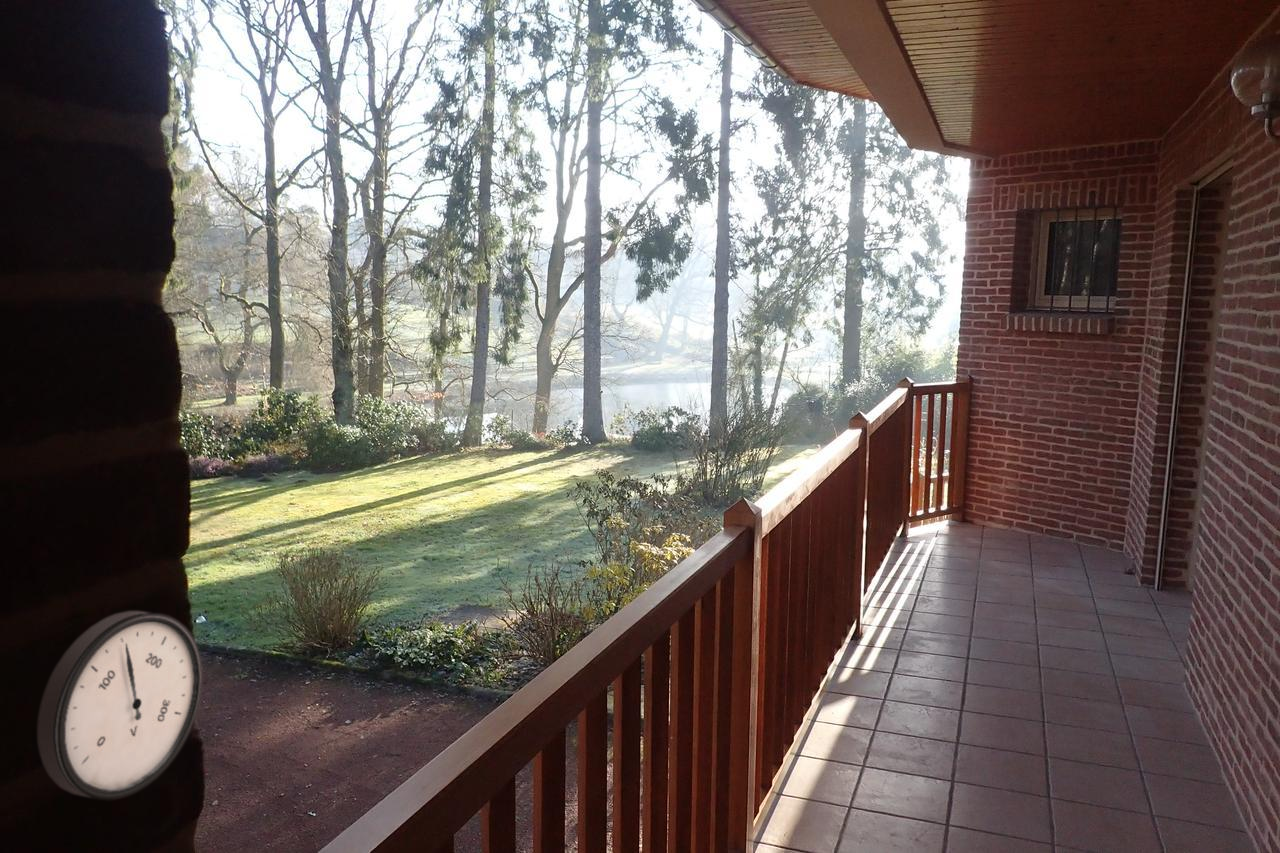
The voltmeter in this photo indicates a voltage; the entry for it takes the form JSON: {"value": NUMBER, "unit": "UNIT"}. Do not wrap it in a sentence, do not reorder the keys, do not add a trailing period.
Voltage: {"value": 140, "unit": "V"}
